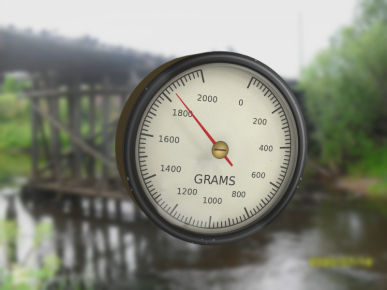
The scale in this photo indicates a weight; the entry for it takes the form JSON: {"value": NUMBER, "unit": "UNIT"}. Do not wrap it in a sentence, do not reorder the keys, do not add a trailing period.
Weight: {"value": 1840, "unit": "g"}
